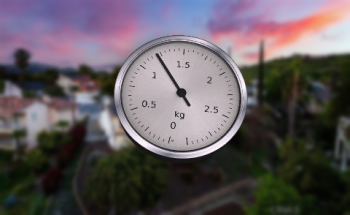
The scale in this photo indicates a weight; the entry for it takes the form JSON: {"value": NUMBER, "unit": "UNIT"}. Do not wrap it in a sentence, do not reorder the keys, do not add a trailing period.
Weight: {"value": 1.2, "unit": "kg"}
